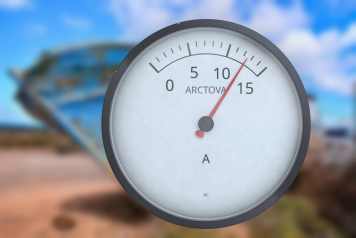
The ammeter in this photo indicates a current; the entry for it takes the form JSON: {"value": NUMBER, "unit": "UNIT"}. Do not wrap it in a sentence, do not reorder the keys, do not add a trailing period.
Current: {"value": 12.5, "unit": "A"}
